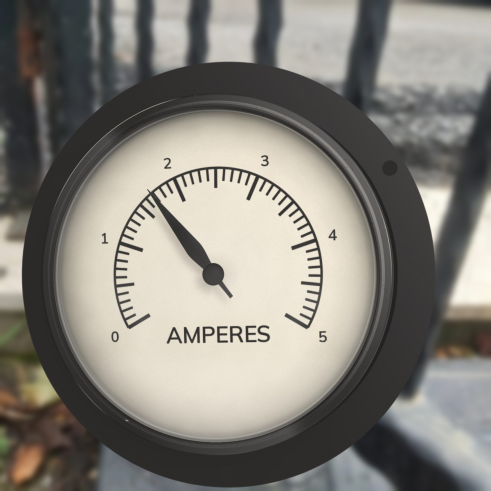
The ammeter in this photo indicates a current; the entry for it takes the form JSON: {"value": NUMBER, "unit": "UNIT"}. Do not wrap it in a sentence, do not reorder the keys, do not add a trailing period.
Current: {"value": 1.7, "unit": "A"}
